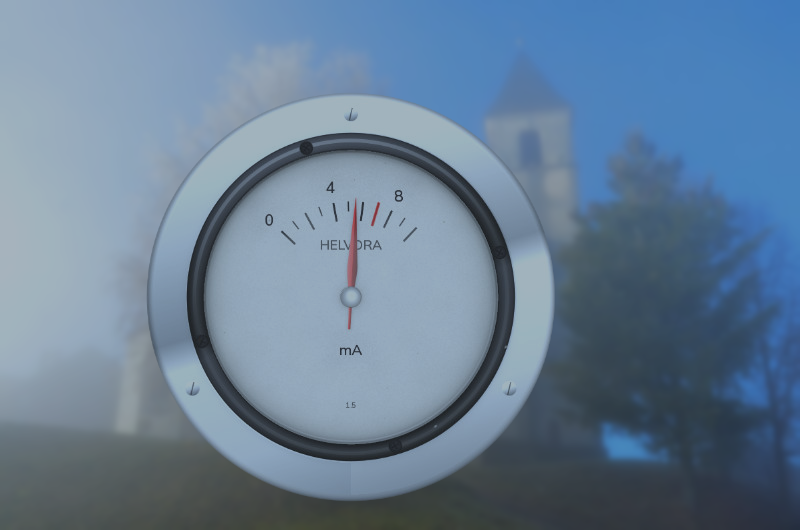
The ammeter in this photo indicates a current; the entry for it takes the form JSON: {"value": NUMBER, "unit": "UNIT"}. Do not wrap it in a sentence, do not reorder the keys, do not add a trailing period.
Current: {"value": 5.5, "unit": "mA"}
